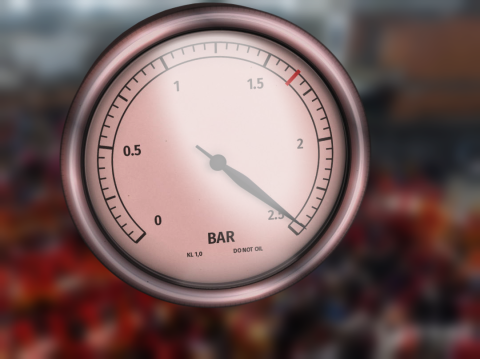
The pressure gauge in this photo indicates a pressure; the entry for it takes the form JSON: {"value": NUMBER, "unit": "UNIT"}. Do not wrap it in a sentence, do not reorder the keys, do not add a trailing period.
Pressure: {"value": 2.45, "unit": "bar"}
